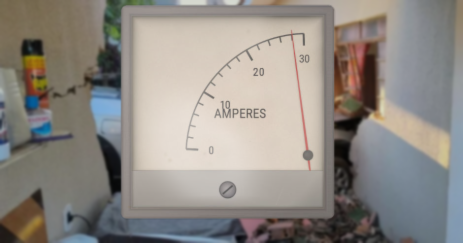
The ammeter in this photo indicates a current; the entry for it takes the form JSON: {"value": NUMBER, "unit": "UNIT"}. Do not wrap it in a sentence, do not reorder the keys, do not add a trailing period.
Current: {"value": 28, "unit": "A"}
